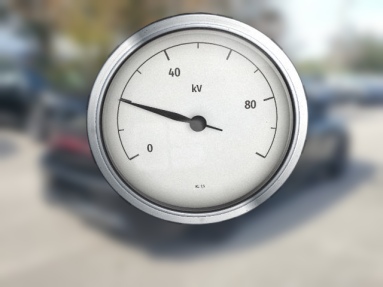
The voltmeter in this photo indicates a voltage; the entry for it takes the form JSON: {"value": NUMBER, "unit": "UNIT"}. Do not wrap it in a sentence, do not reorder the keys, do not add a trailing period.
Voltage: {"value": 20, "unit": "kV"}
